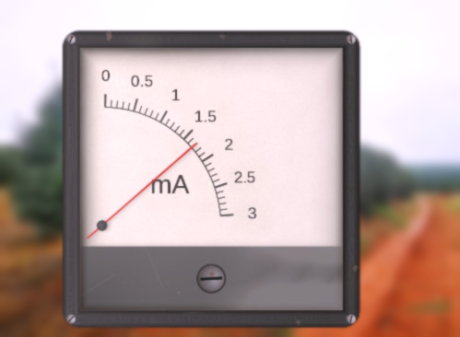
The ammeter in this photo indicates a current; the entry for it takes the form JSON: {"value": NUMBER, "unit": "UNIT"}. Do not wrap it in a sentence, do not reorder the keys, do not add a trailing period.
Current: {"value": 1.7, "unit": "mA"}
